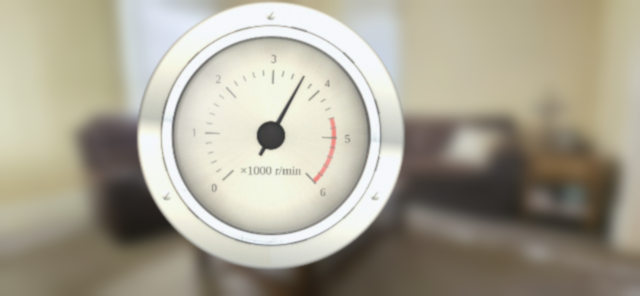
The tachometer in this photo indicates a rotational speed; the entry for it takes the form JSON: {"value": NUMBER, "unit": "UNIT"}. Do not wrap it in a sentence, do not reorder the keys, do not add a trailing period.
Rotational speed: {"value": 3600, "unit": "rpm"}
